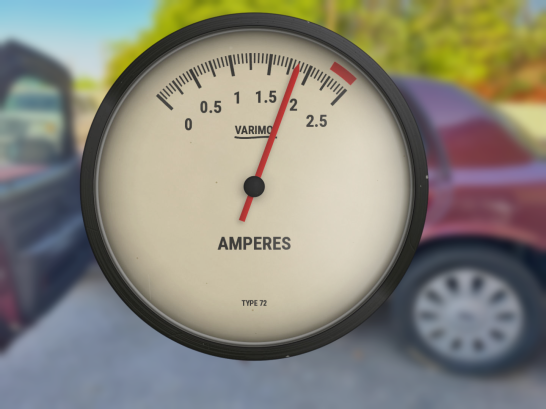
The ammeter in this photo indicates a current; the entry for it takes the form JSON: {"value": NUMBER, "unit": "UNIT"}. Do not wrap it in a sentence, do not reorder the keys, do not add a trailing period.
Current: {"value": 1.85, "unit": "A"}
